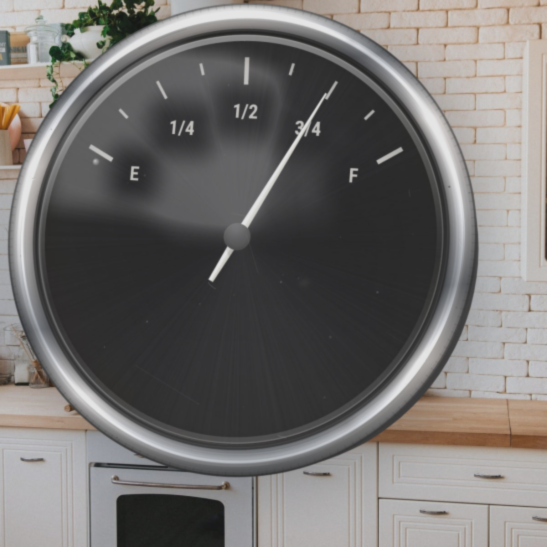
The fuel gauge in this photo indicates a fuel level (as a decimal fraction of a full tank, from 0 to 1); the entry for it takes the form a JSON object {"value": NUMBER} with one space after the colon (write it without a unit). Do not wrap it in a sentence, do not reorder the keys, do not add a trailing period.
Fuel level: {"value": 0.75}
